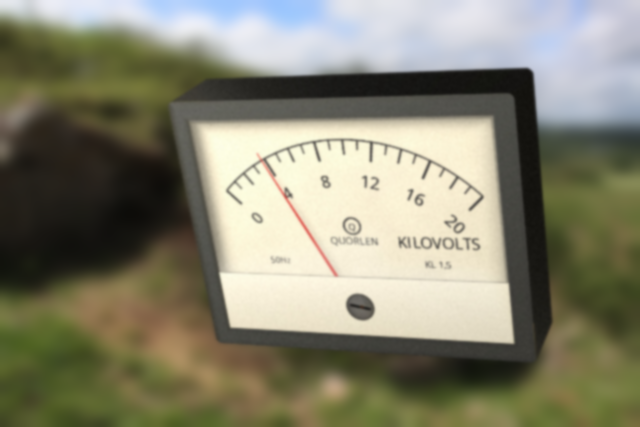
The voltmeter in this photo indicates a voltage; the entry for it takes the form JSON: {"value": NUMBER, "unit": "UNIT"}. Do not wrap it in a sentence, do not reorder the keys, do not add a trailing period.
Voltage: {"value": 4, "unit": "kV"}
